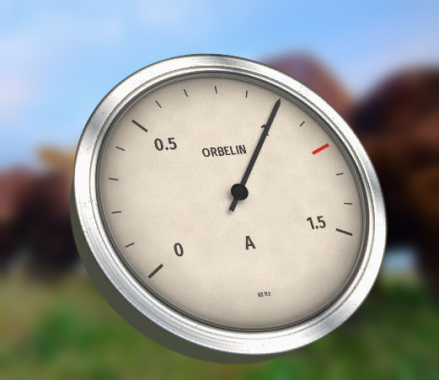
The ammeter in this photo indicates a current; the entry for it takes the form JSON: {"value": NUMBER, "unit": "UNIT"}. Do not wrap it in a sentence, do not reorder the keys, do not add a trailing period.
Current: {"value": 1, "unit": "A"}
